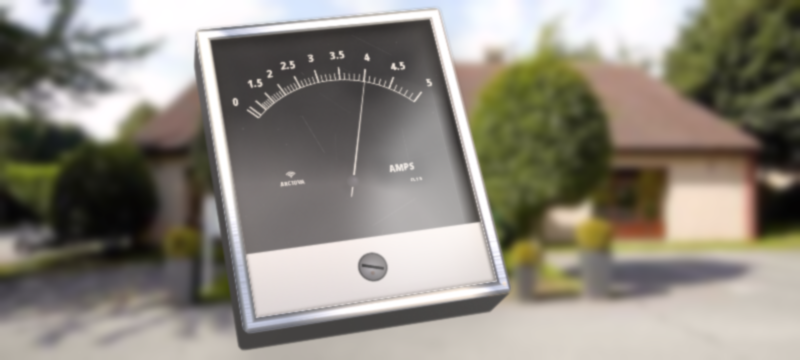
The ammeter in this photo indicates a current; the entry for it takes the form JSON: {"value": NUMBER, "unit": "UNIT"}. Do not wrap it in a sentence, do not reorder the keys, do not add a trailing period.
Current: {"value": 4, "unit": "A"}
